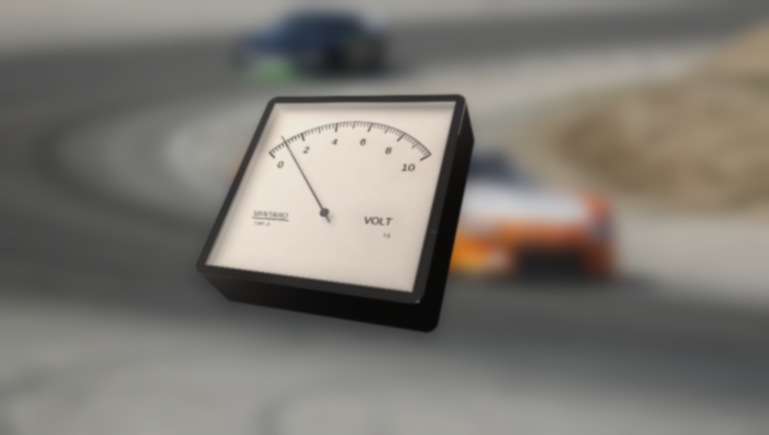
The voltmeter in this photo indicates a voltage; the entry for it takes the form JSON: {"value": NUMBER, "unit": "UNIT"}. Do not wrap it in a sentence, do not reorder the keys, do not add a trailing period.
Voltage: {"value": 1, "unit": "V"}
